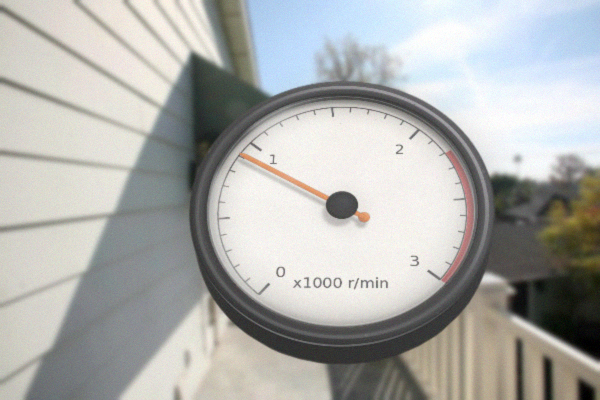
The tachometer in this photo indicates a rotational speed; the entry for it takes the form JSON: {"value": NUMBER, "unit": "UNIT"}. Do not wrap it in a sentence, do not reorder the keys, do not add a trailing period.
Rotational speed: {"value": 900, "unit": "rpm"}
